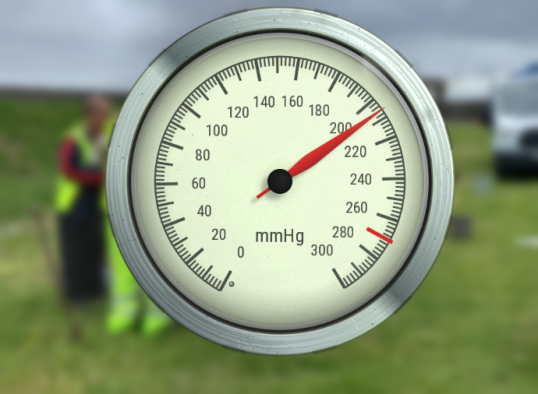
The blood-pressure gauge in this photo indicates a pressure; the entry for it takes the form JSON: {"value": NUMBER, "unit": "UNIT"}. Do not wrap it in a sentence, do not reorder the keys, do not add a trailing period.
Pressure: {"value": 206, "unit": "mmHg"}
